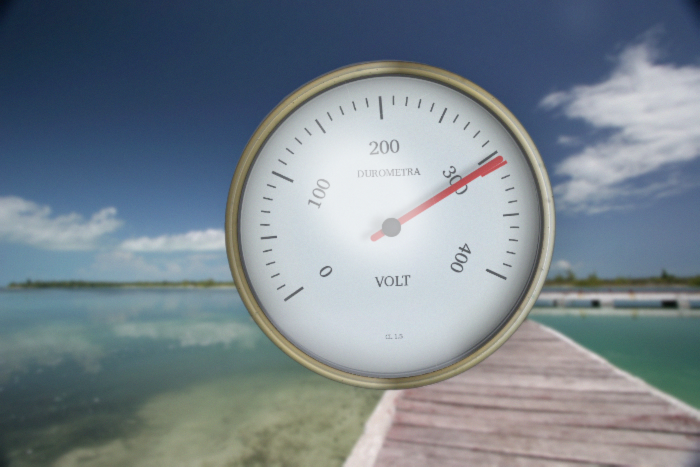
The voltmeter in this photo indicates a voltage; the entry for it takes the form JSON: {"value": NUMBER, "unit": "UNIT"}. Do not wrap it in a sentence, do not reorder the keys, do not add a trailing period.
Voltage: {"value": 305, "unit": "V"}
